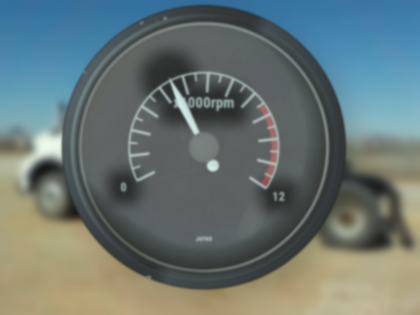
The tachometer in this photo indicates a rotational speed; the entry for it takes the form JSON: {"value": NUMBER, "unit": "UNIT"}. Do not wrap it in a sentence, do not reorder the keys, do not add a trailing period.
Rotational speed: {"value": 4500, "unit": "rpm"}
